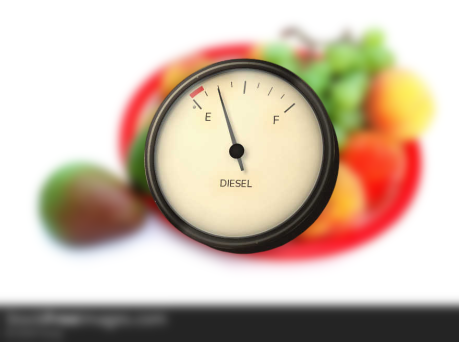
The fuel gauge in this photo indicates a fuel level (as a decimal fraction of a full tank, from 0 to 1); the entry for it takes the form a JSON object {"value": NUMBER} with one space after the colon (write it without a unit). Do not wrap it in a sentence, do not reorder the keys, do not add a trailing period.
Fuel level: {"value": 0.25}
